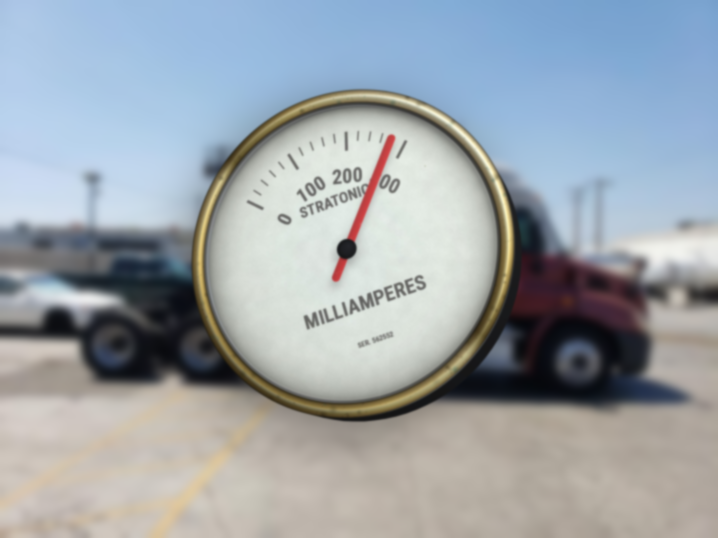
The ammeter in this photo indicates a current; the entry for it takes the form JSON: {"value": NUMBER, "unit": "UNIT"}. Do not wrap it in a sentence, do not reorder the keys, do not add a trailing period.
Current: {"value": 280, "unit": "mA"}
